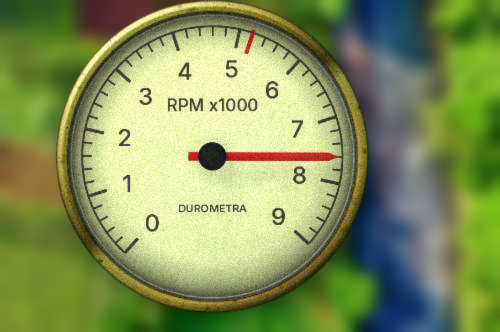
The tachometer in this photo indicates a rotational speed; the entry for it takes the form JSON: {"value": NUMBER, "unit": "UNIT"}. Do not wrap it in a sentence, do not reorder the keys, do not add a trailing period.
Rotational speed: {"value": 7600, "unit": "rpm"}
